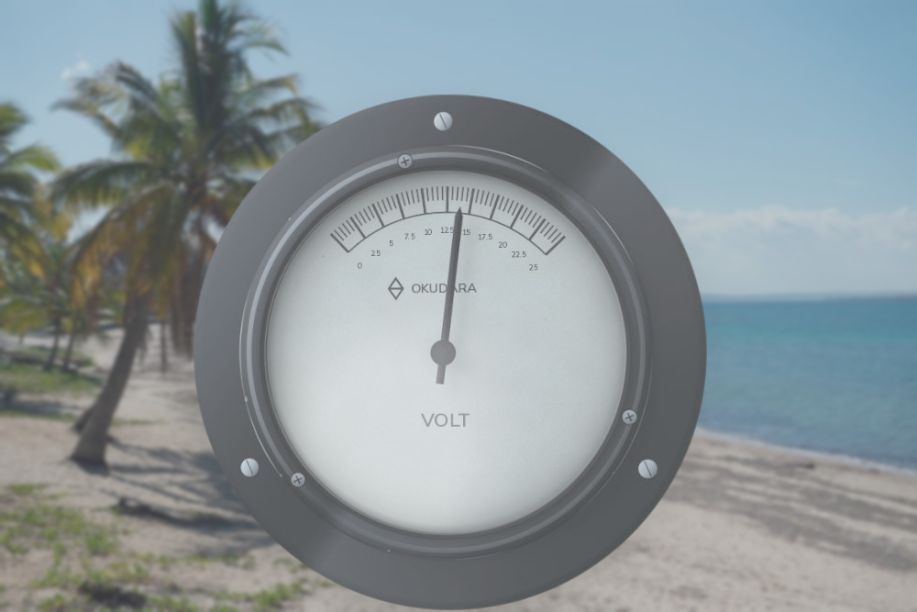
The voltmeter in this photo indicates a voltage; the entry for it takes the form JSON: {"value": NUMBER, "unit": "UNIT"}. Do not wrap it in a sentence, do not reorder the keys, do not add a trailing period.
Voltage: {"value": 14, "unit": "V"}
